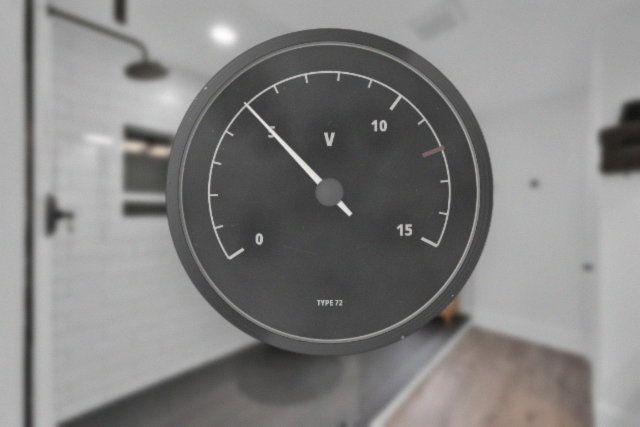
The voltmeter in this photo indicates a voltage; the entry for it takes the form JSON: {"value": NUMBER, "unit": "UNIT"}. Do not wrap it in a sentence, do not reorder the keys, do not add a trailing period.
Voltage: {"value": 5, "unit": "V"}
